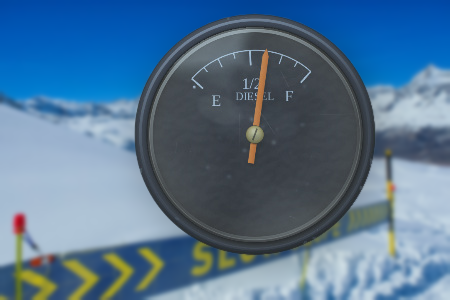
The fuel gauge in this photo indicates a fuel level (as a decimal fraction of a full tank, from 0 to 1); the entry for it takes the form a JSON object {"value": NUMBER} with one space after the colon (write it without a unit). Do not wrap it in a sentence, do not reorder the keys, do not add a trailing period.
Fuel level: {"value": 0.625}
